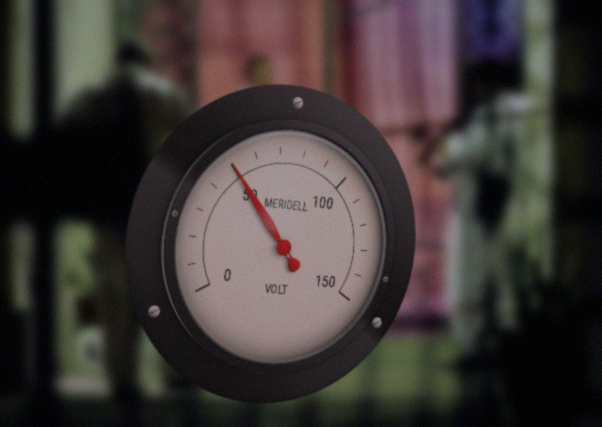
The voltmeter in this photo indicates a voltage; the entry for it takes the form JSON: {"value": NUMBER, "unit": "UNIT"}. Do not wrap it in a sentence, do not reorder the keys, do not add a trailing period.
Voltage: {"value": 50, "unit": "V"}
